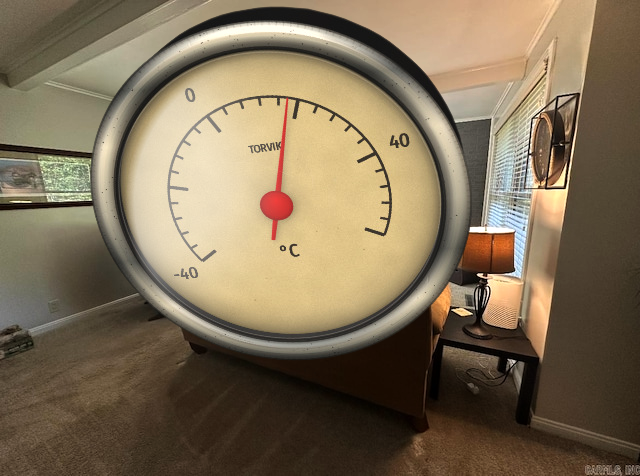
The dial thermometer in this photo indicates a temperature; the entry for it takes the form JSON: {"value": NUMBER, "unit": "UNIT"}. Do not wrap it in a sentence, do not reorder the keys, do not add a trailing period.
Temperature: {"value": 18, "unit": "°C"}
